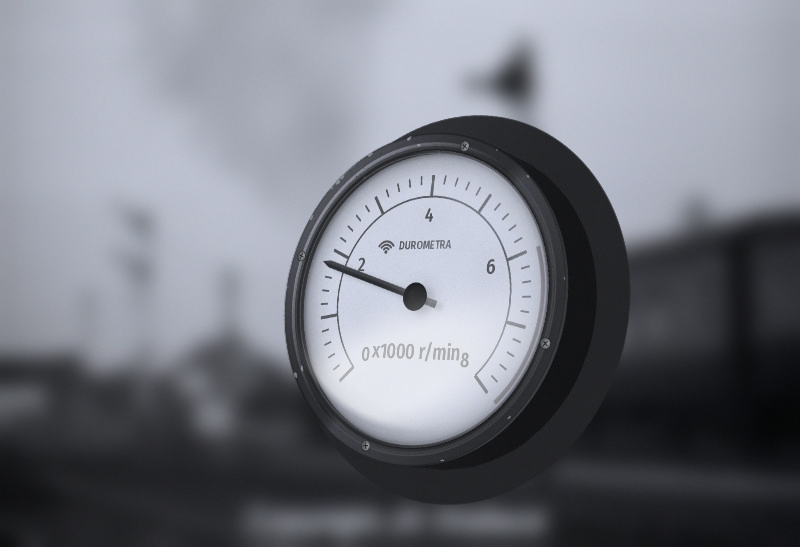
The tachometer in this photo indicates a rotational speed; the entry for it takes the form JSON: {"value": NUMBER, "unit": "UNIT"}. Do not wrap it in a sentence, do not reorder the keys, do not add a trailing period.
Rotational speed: {"value": 1800, "unit": "rpm"}
